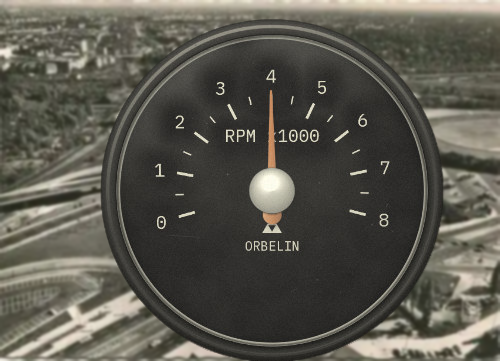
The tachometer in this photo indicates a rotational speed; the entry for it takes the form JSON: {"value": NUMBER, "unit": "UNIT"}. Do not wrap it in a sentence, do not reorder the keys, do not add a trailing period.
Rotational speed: {"value": 4000, "unit": "rpm"}
